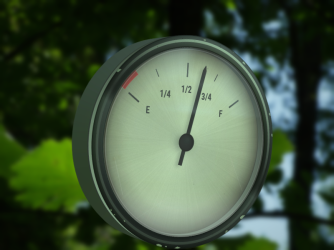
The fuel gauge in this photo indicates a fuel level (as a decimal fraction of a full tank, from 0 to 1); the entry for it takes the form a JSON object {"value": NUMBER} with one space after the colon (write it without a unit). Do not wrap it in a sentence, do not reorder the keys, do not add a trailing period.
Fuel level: {"value": 0.625}
